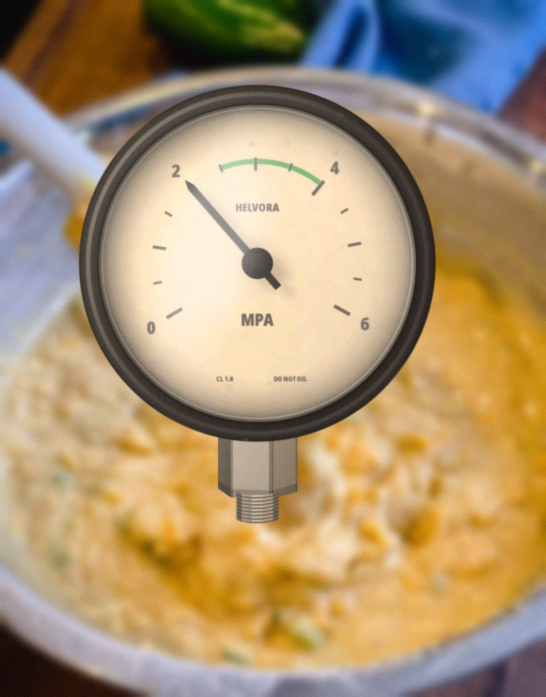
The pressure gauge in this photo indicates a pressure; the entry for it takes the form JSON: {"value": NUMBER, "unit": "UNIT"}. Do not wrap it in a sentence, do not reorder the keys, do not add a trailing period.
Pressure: {"value": 2, "unit": "MPa"}
